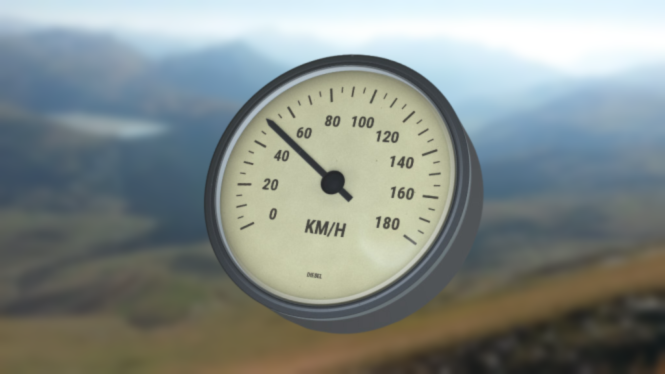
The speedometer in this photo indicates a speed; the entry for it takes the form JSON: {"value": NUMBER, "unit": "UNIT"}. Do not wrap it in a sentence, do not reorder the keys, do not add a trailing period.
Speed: {"value": 50, "unit": "km/h"}
